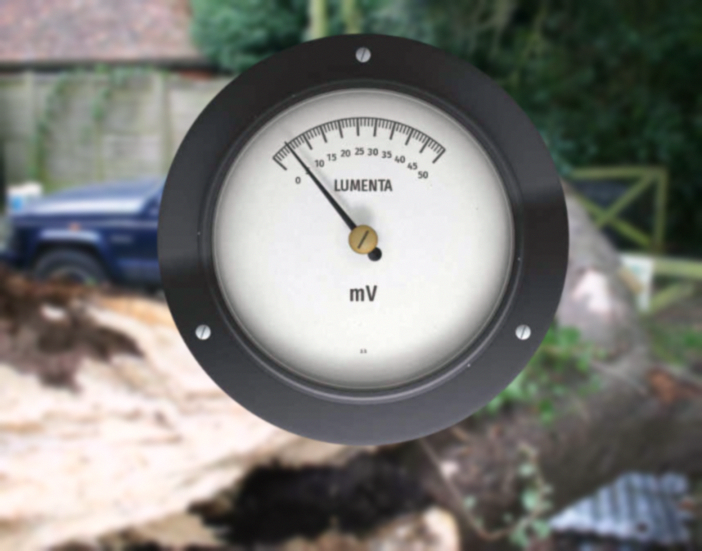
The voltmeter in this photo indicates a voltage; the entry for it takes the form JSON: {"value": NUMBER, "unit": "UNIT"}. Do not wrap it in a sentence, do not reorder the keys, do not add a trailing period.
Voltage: {"value": 5, "unit": "mV"}
